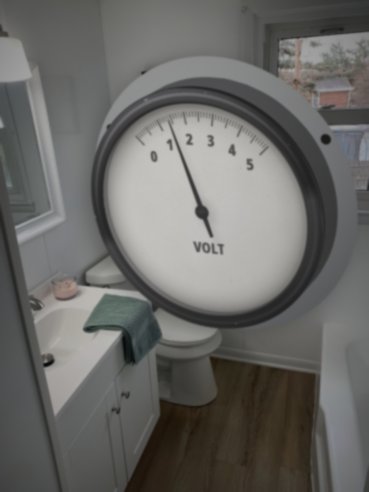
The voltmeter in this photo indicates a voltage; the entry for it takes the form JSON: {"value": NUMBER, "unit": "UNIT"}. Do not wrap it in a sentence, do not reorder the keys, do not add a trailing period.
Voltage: {"value": 1.5, "unit": "V"}
